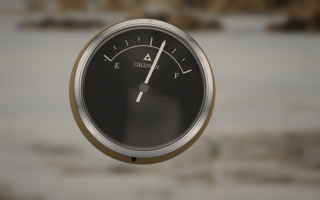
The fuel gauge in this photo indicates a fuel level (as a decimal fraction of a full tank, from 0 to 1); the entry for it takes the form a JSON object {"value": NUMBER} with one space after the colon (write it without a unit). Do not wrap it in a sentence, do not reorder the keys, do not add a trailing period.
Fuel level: {"value": 0.625}
